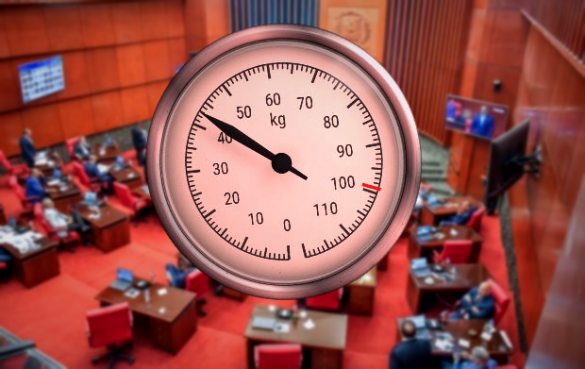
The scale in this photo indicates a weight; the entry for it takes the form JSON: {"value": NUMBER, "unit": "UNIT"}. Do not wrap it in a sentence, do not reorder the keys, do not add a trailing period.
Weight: {"value": 43, "unit": "kg"}
